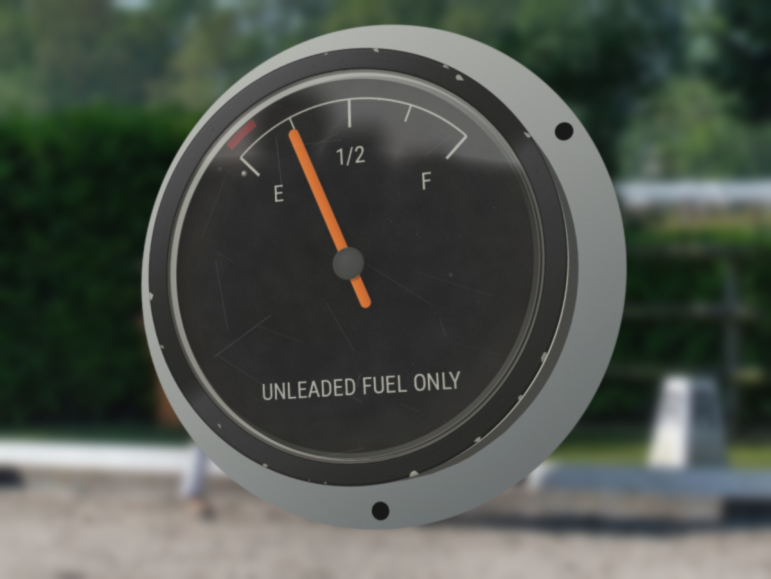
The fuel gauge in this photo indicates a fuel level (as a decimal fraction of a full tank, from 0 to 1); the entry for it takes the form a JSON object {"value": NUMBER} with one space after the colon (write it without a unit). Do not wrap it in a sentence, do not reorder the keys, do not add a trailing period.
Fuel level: {"value": 0.25}
